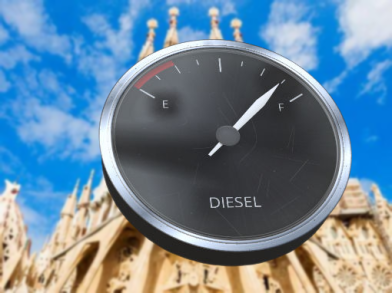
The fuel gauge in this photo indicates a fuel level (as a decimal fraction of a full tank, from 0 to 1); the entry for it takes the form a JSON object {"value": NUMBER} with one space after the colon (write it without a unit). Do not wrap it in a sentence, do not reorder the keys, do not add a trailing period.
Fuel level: {"value": 0.875}
